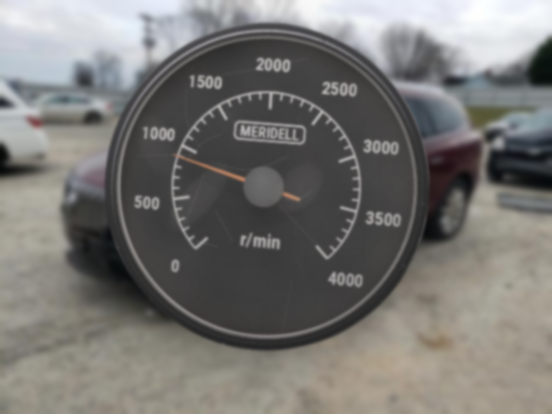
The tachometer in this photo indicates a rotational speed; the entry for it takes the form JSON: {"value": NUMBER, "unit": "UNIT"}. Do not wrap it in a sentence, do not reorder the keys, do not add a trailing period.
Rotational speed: {"value": 900, "unit": "rpm"}
